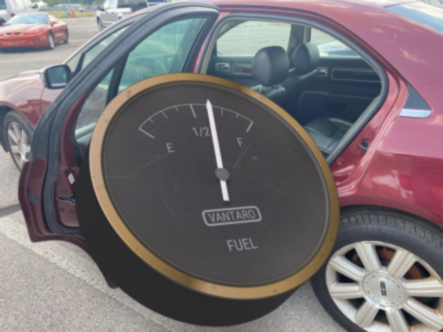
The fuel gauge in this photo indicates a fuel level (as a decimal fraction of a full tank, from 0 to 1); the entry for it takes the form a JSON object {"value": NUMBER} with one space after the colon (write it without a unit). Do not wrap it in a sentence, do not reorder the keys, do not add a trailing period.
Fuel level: {"value": 0.625}
